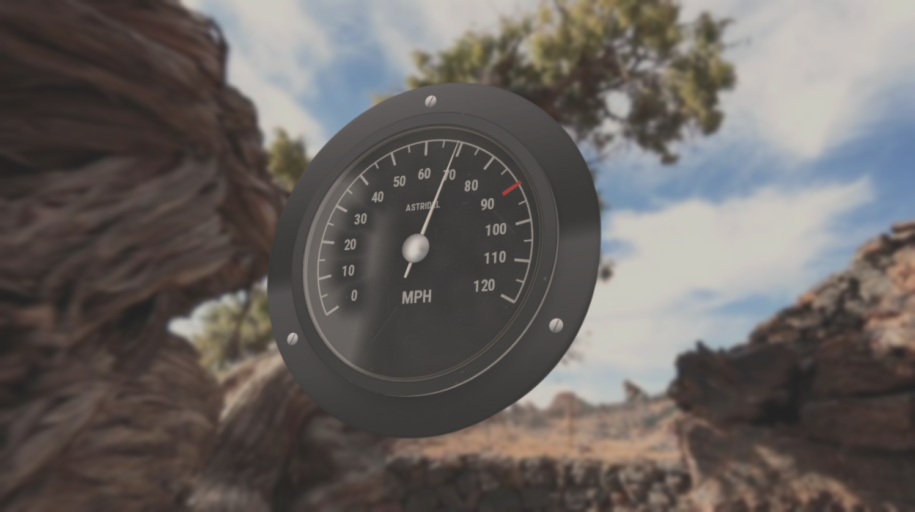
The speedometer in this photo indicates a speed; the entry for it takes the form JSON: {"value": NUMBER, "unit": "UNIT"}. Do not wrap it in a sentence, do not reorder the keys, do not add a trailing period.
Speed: {"value": 70, "unit": "mph"}
